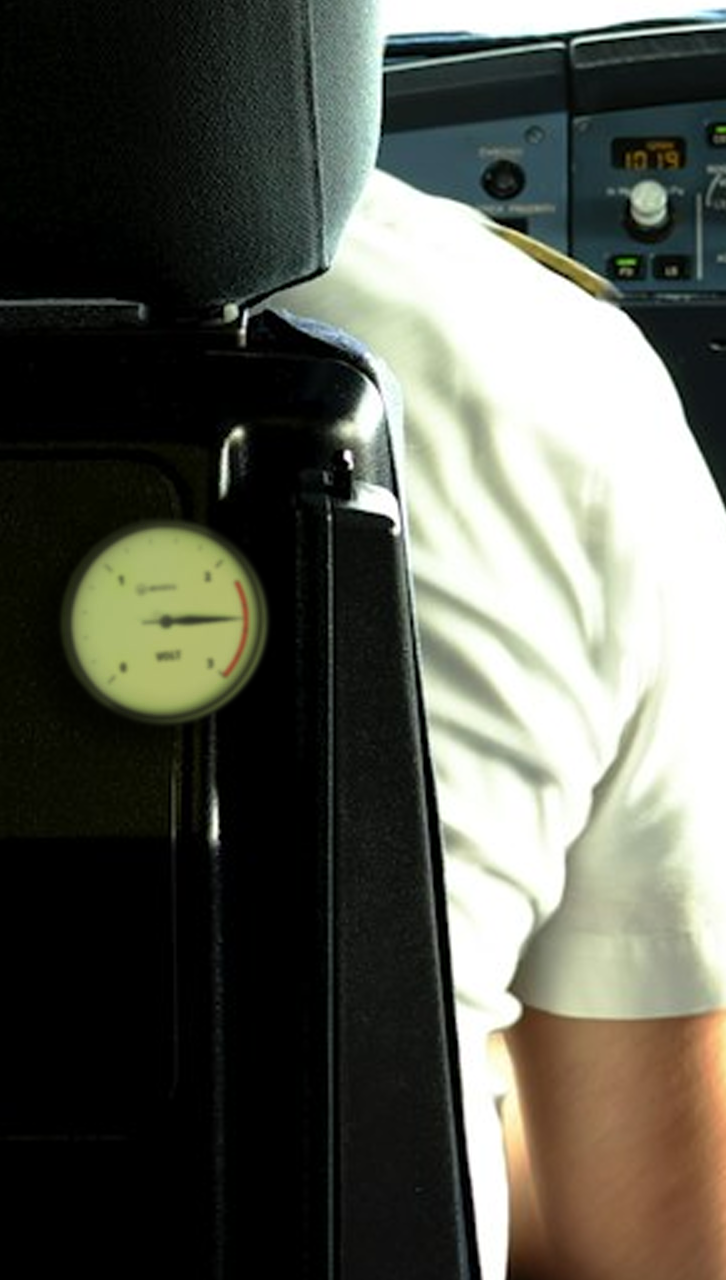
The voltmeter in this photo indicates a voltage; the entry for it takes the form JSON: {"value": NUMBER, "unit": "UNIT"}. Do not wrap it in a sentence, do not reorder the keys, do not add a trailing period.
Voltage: {"value": 2.5, "unit": "V"}
